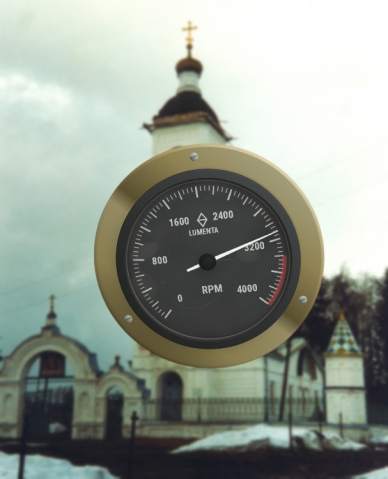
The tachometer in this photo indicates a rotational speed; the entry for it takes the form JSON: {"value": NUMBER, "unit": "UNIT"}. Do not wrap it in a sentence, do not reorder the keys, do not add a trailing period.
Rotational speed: {"value": 3100, "unit": "rpm"}
